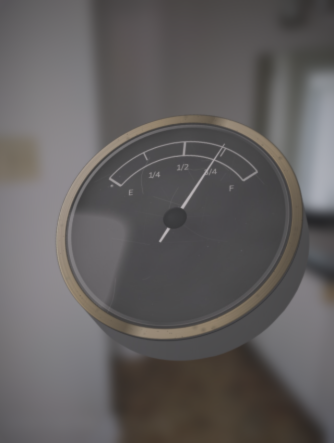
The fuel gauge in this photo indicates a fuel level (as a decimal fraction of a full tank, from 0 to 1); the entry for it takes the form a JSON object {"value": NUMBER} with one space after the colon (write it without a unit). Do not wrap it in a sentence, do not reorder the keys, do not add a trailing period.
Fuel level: {"value": 0.75}
